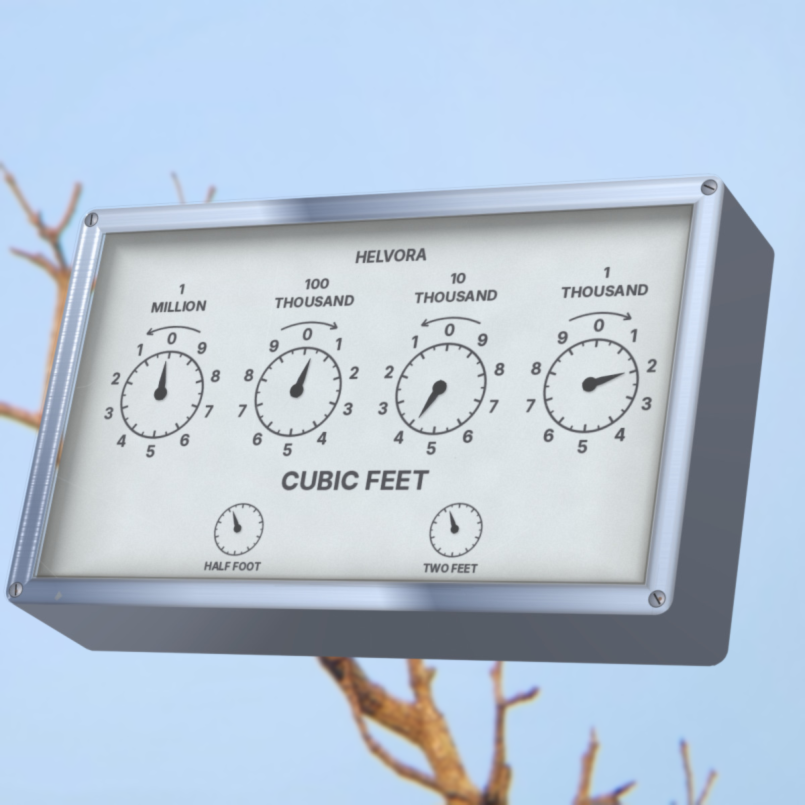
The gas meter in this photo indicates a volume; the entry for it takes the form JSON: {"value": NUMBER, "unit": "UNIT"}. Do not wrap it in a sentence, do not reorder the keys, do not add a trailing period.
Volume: {"value": 4200, "unit": "ft³"}
